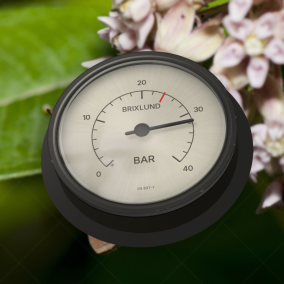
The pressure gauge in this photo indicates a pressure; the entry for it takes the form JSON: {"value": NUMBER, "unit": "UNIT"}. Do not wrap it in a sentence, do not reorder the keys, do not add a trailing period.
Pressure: {"value": 32, "unit": "bar"}
